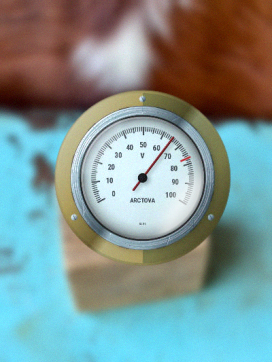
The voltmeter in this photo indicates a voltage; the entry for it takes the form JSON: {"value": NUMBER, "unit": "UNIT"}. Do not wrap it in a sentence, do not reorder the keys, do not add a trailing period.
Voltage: {"value": 65, "unit": "V"}
